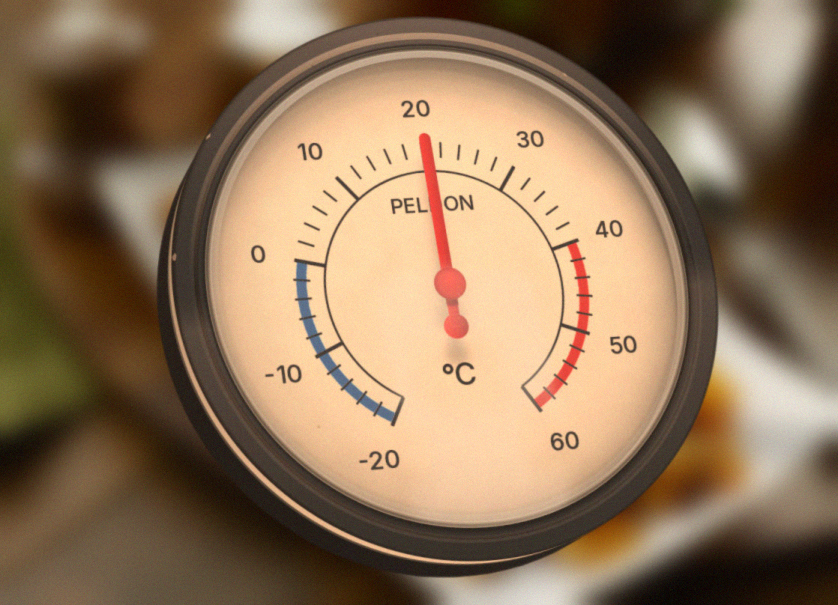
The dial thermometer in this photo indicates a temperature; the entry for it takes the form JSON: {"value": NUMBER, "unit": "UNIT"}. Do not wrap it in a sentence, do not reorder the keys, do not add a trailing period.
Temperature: {"value": 20, "unit": "°C"}
